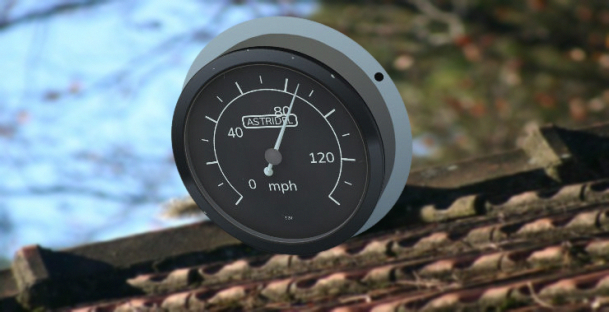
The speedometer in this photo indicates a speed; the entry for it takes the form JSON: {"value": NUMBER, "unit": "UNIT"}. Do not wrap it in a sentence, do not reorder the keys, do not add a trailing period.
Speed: {"value": 85, "unit": "mph"}
